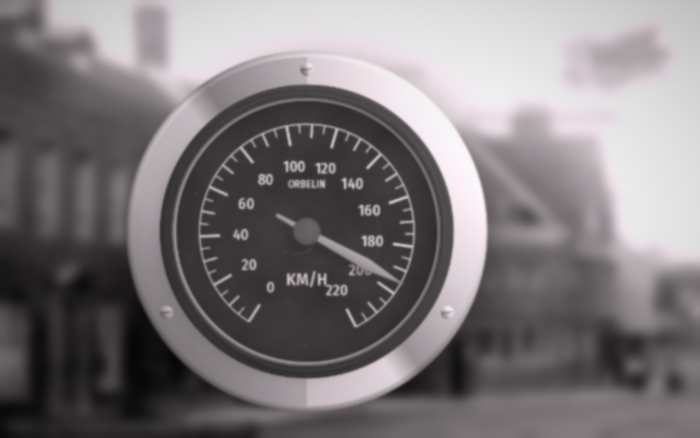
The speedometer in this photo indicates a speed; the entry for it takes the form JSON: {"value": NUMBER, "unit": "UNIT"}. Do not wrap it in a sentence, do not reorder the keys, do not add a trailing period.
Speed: {"value": 195, "unit": "km/h"}
